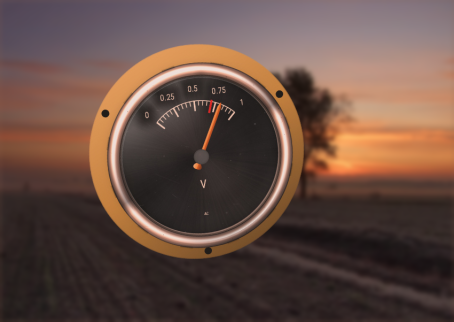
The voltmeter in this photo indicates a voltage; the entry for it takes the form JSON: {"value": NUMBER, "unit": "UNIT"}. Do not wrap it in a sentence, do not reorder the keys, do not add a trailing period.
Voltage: {"value": 0.8, "unit": "V"}
